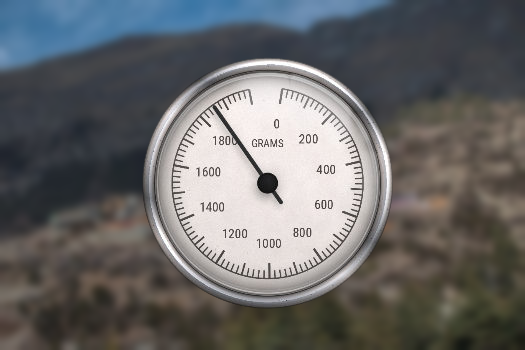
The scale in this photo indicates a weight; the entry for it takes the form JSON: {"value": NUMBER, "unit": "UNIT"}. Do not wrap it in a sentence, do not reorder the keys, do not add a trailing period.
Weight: {"value": 1860, "unit": "g"}
